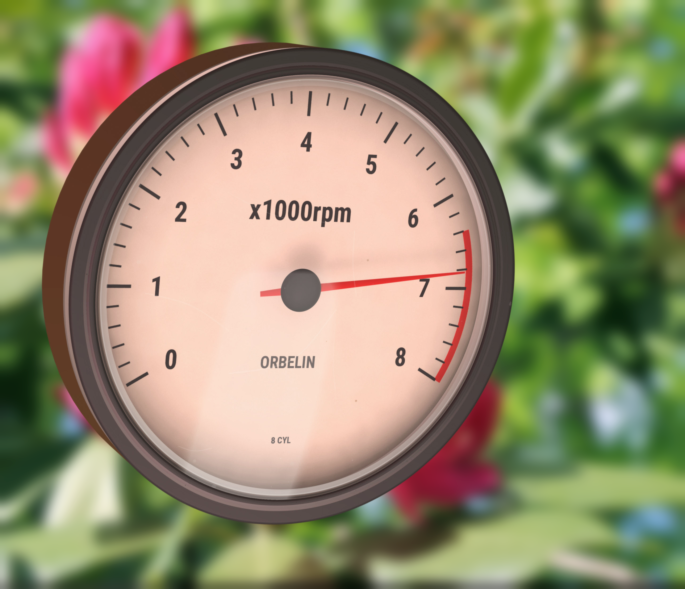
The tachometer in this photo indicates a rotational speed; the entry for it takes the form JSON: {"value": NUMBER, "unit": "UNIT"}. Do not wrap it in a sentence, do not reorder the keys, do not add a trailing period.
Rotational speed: {"value": 6800, "unit": "rpm"}
